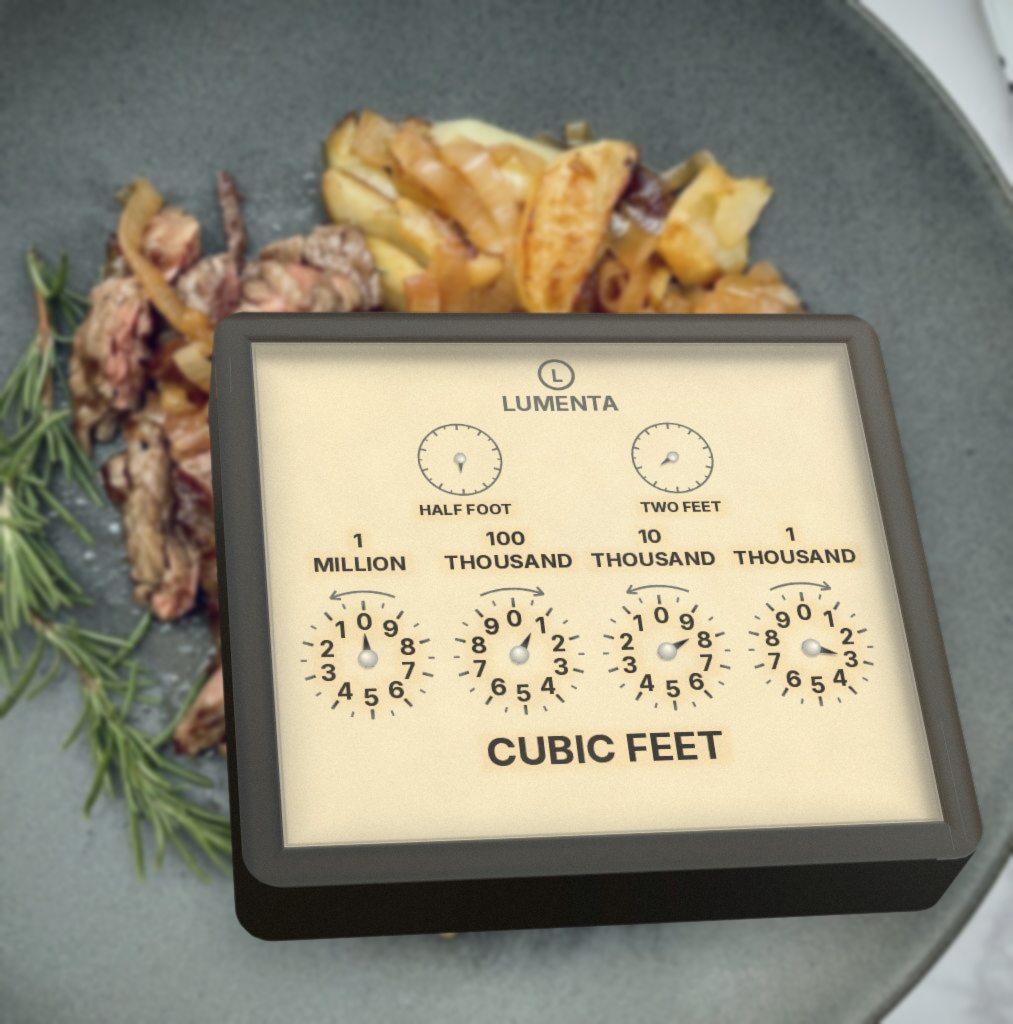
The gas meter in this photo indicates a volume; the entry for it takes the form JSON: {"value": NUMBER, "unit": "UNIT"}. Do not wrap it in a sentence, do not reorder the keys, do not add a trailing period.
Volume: {"value": 8300, "unit": "ft³"}
